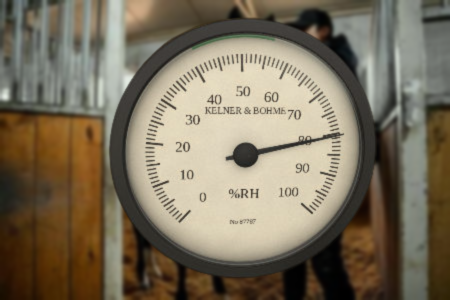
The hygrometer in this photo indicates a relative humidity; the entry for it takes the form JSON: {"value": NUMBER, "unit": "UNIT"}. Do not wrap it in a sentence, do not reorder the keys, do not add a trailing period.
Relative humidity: {"value": 80, "unit": "%"}
